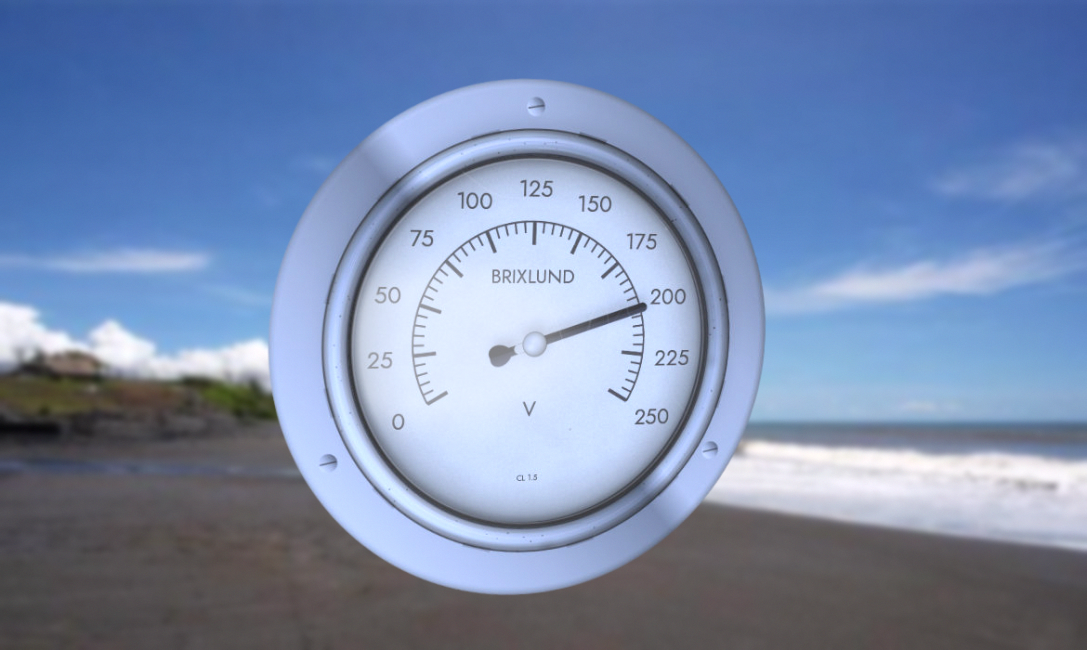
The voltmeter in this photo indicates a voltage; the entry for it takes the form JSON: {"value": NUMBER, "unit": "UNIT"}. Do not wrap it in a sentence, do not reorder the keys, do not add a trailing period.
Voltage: {"value": 200, "unit": "V"}
